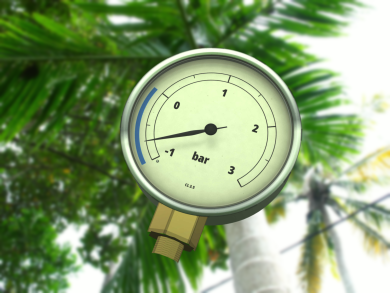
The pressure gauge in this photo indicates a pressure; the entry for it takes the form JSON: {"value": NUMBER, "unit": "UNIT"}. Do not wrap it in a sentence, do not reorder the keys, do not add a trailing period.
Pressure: {"value": -0.75, "unit": "bar"}
